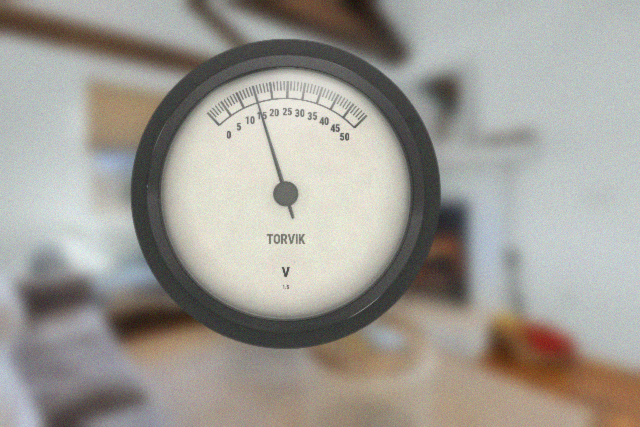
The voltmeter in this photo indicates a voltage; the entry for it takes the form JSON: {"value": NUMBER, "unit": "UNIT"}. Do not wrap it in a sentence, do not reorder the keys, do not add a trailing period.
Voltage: {"value": 15, "unit": "V"}
